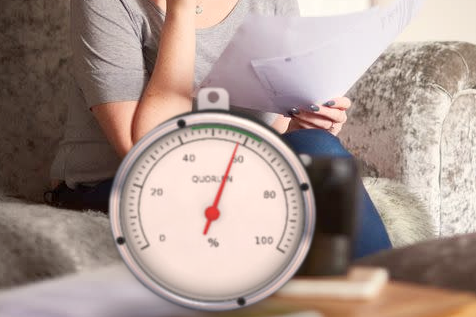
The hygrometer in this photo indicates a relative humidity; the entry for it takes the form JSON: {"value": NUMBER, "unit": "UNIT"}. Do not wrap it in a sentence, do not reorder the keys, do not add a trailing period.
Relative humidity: {"value": 58, "unit": "%"}
